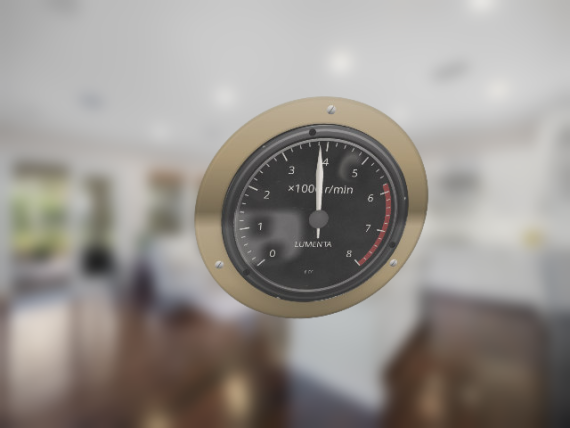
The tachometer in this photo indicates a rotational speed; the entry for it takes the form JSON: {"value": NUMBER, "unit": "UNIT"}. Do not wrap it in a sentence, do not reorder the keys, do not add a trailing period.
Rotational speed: {"value": 3800, "unit": "rpm"}
